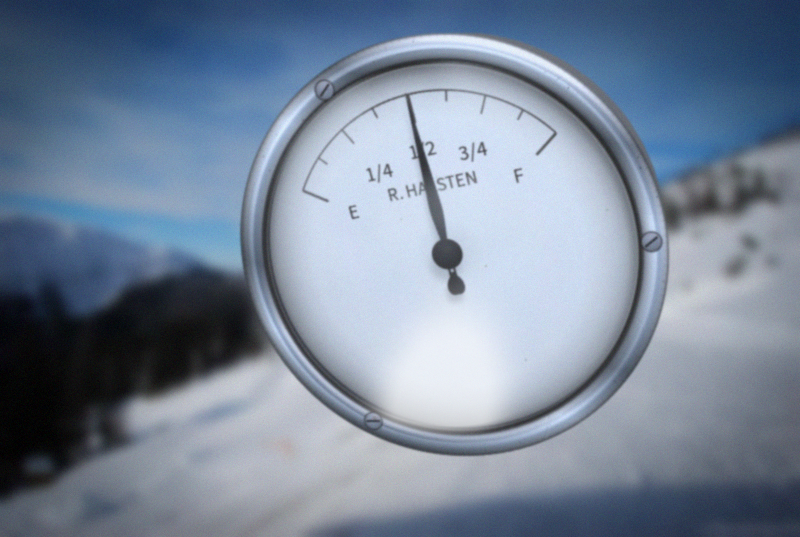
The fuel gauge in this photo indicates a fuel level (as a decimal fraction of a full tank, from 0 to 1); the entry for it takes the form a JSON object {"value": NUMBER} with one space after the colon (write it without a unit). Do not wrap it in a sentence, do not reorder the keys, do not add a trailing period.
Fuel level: {"value": 0.5}
